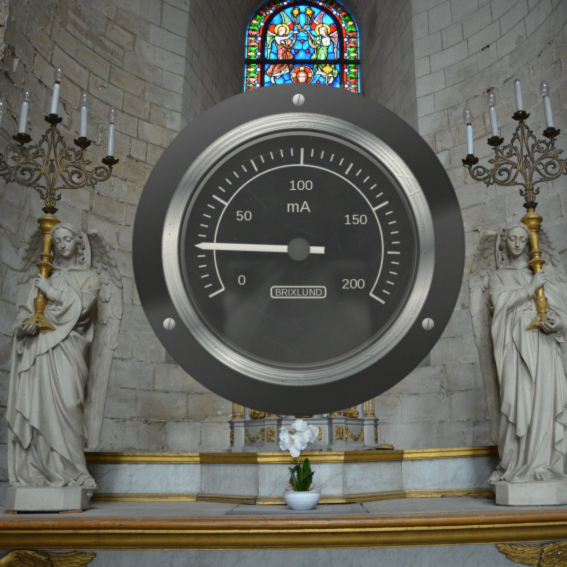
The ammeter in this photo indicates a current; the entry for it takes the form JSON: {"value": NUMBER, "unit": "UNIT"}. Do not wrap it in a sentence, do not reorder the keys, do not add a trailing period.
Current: {"value": 25, "unit": "mA"}
